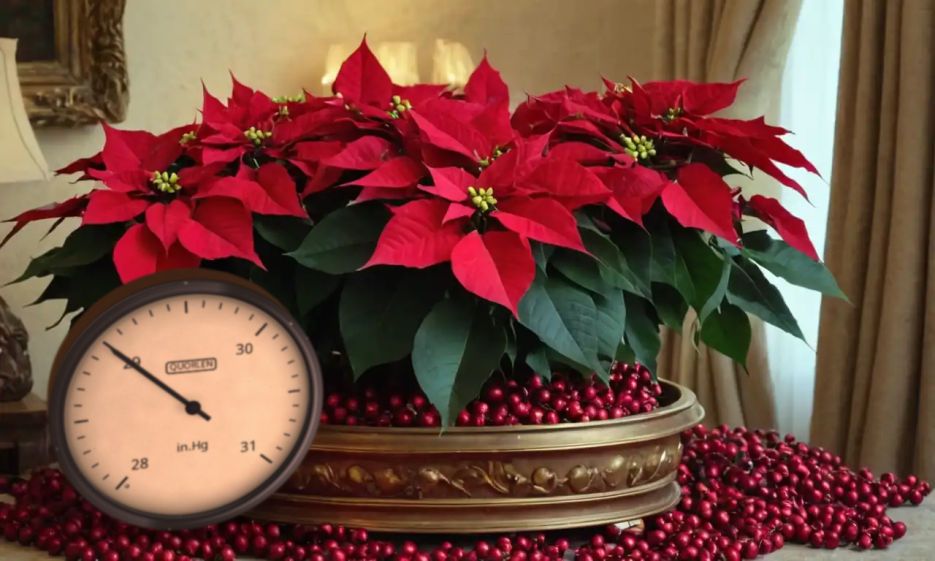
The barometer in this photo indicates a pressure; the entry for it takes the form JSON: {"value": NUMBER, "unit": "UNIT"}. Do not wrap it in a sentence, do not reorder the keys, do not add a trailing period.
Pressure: {"value": 29, "unit": "inHg"}
